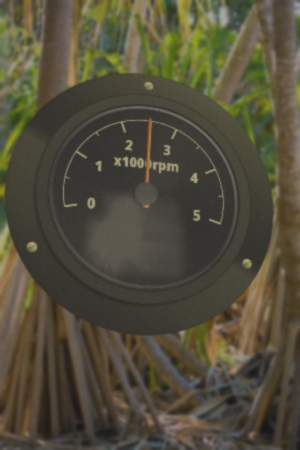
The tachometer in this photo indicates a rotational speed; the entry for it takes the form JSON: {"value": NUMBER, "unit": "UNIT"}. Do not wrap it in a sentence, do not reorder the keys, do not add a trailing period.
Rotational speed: {"value": 2500, "unit": "rpm"}
